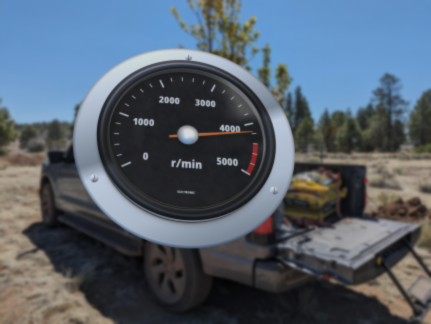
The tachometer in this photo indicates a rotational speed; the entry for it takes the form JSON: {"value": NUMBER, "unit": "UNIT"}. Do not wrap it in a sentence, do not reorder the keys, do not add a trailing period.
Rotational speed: {"value": 4200, "unit": "rpm"}
